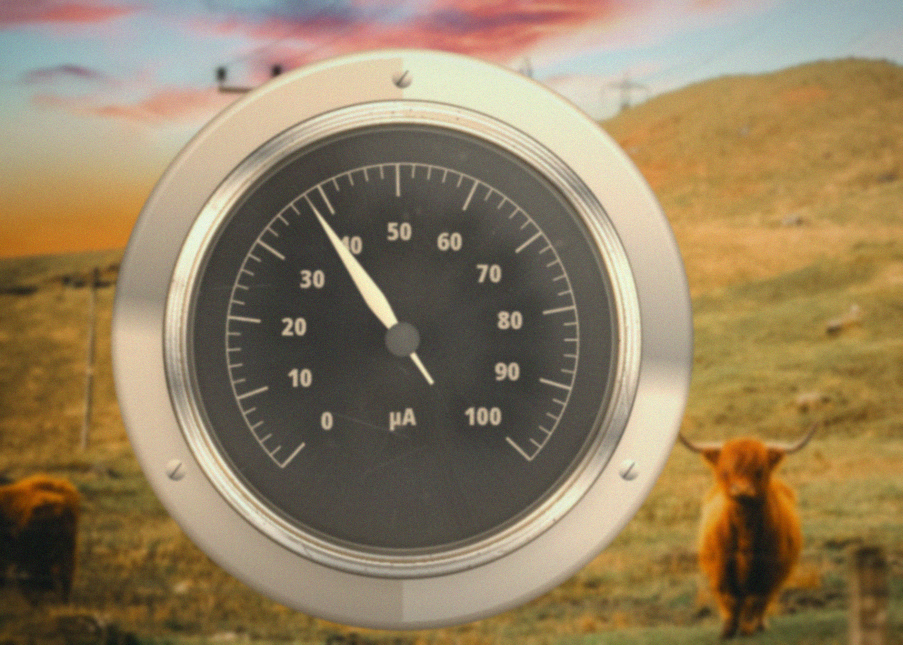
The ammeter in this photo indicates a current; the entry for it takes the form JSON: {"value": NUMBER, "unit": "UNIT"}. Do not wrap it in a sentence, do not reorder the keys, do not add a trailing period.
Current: {"value": 38, "unit": "µA"}
